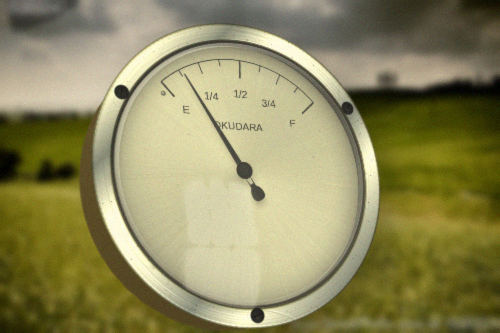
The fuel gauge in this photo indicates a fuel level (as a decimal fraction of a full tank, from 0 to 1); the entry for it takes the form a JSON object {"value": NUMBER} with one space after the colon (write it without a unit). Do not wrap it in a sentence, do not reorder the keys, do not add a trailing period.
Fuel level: {"value": 0.125}
